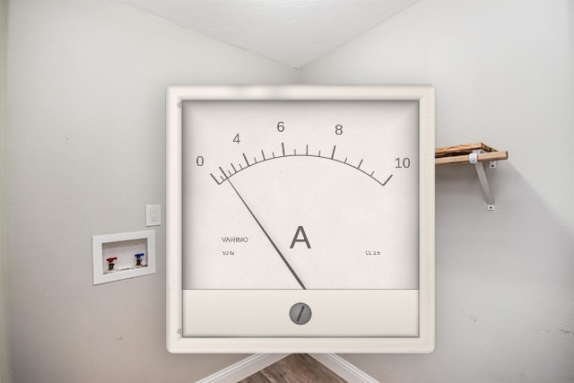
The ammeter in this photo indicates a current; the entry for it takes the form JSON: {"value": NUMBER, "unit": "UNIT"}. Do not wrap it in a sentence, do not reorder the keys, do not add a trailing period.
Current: {"value": 2, "unit": "A"}
